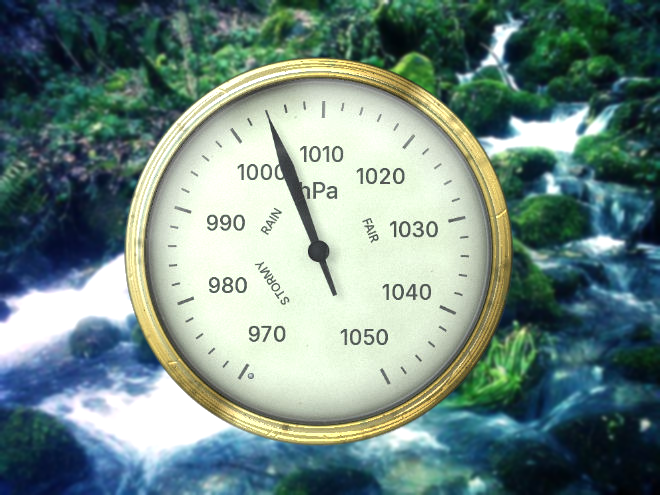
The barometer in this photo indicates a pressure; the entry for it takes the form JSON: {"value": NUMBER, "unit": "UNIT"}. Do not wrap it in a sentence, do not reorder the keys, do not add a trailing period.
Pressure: {"value": 1004, "unit": "hPa"}
